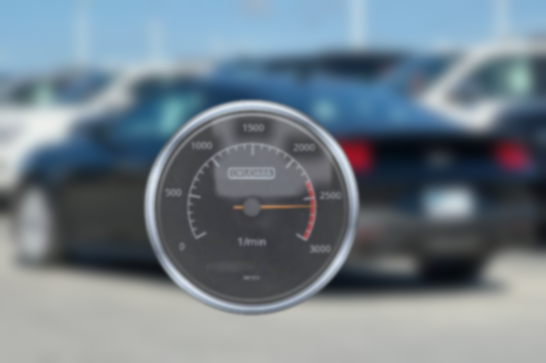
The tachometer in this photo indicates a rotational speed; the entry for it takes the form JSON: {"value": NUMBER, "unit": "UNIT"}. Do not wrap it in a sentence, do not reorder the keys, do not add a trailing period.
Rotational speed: {"value": 2600, "unit": "rpm"}
